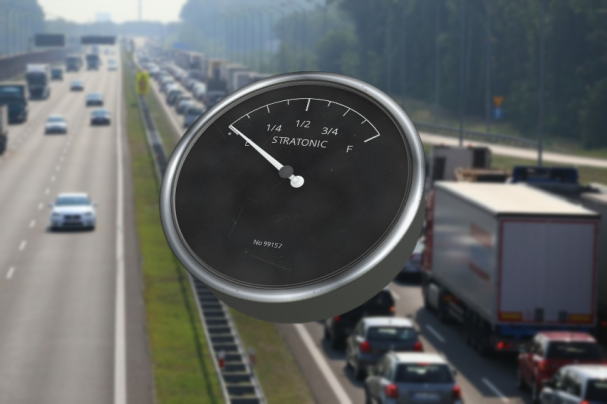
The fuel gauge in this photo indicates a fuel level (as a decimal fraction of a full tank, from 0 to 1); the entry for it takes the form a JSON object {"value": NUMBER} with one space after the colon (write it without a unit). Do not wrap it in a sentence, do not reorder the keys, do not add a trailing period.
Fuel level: {"value": 0}
